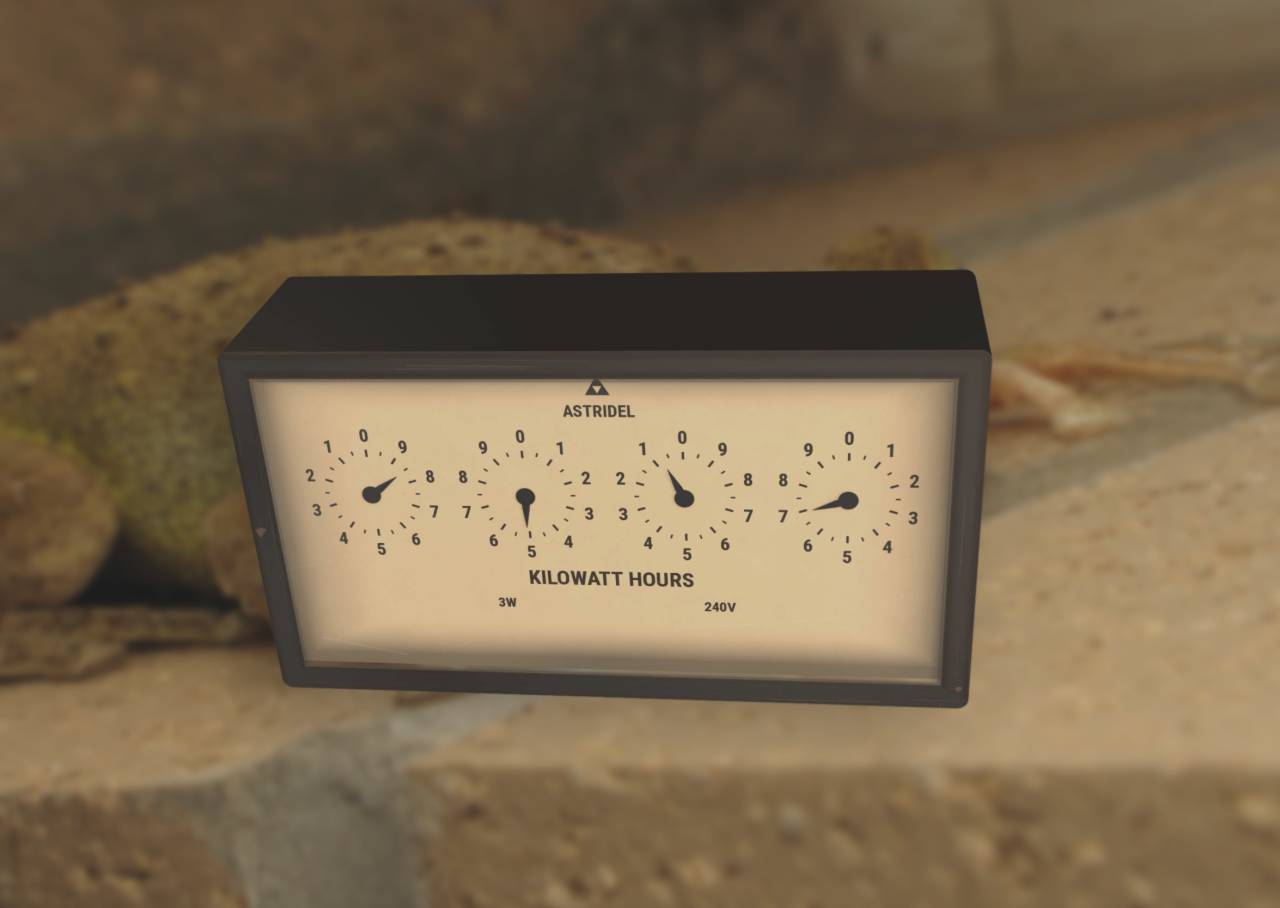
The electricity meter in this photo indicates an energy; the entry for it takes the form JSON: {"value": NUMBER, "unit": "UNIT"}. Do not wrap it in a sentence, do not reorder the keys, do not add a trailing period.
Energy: {"value": 8507, "unit": "kWh"}
